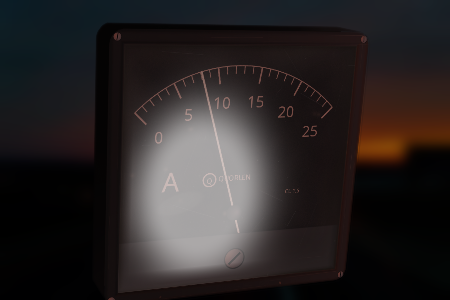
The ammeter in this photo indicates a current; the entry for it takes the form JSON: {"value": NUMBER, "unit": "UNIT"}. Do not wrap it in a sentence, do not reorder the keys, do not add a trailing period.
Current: {"value": 8, "unit": "A"}
